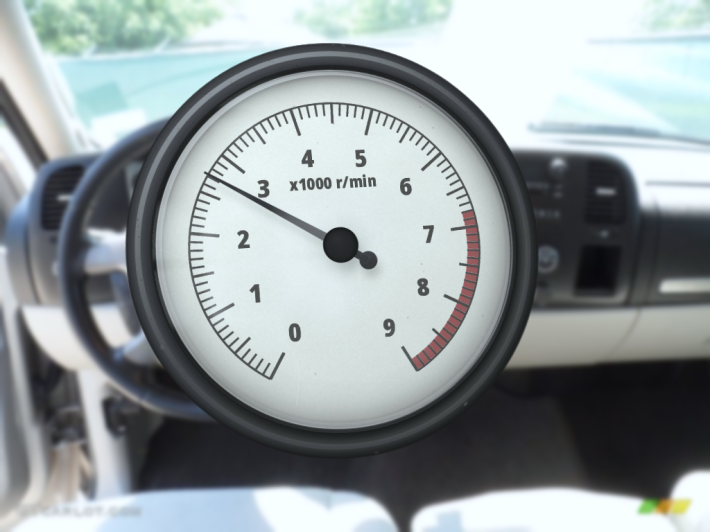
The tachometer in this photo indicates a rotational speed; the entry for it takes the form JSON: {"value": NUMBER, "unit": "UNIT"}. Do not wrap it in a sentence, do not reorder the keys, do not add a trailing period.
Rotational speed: {"value": 2700, "unit": "rpm"}
